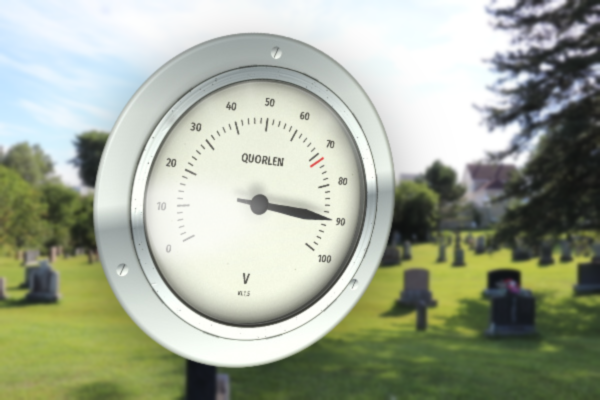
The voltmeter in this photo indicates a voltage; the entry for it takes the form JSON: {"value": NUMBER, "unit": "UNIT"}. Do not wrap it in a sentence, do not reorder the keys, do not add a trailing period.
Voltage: {"value": 90, "unit": "V"}
